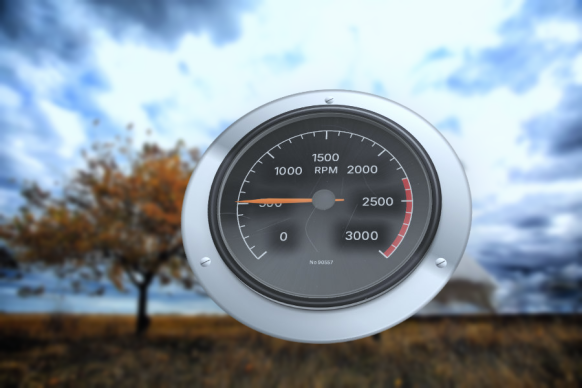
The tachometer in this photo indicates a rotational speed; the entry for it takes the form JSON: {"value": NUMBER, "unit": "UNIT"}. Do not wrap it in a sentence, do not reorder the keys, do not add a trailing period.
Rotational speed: {"value": 500, "unit": "rpm"}
